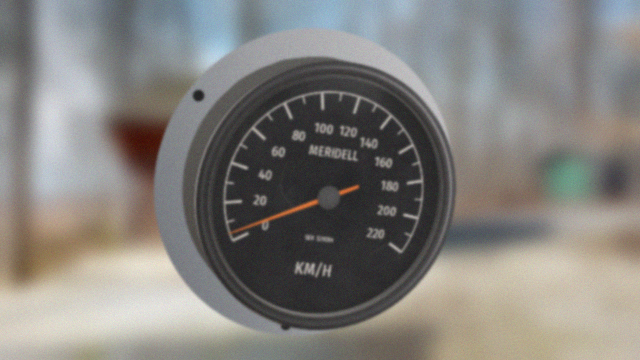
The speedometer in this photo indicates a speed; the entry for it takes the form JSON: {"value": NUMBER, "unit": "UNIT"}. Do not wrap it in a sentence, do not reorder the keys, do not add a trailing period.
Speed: {"value": 5, "unit": "km/h"}
